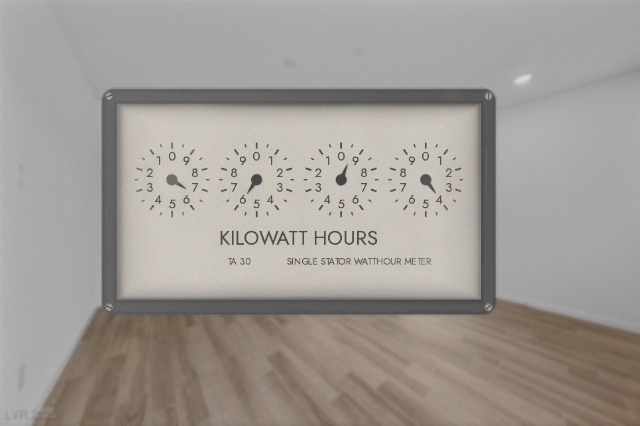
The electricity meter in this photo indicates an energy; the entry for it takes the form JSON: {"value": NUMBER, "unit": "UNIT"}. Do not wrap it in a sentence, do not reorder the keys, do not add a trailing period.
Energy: {"value": 6594, "unit": "kWh"}
